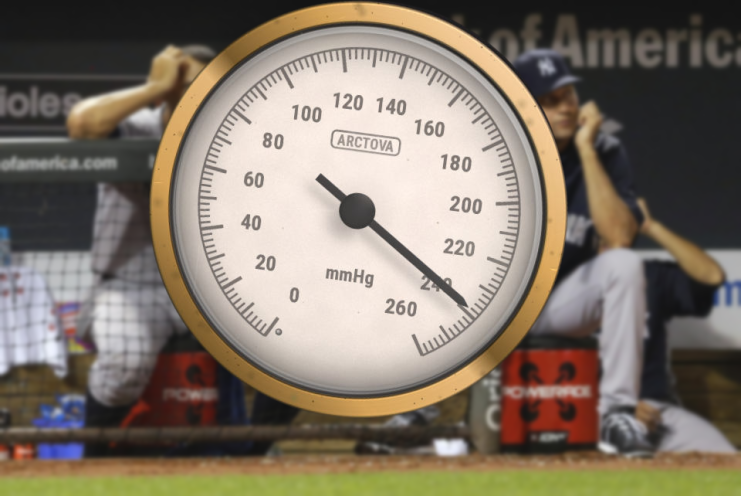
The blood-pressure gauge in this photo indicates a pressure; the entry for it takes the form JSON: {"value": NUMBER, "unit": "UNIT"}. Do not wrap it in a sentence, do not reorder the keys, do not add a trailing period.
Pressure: {"value": 238, "unit": "mmHg"}
